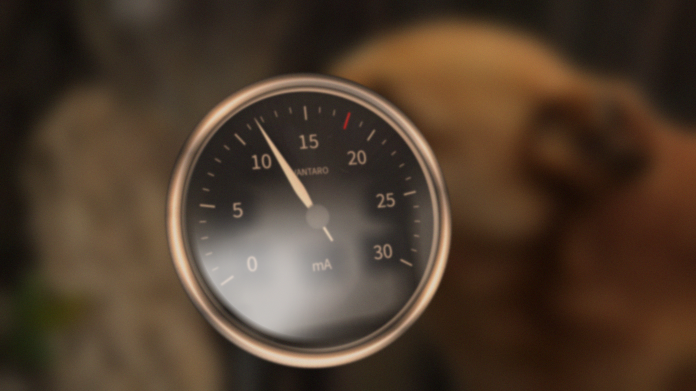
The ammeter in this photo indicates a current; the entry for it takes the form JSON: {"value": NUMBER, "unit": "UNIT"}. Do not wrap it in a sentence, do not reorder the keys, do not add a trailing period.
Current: {"value": 11.5, "unit": "mA"}
